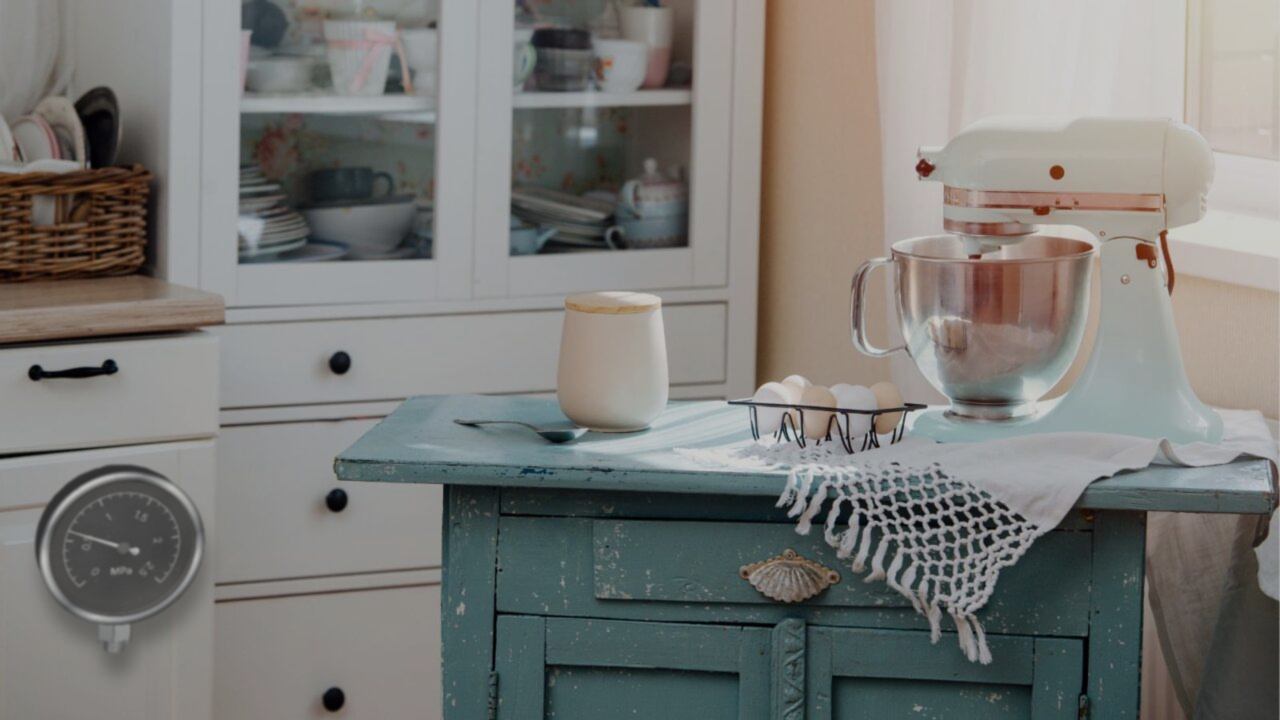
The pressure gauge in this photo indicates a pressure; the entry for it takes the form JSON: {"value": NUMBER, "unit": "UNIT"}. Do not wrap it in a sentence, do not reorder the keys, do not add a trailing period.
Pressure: {"value": 0.6, "unit": "MPa"}
